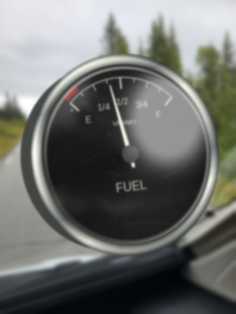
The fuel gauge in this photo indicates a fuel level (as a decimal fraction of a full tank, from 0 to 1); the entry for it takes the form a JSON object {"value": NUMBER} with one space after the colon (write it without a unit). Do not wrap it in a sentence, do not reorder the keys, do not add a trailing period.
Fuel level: {"value": 0.375}
